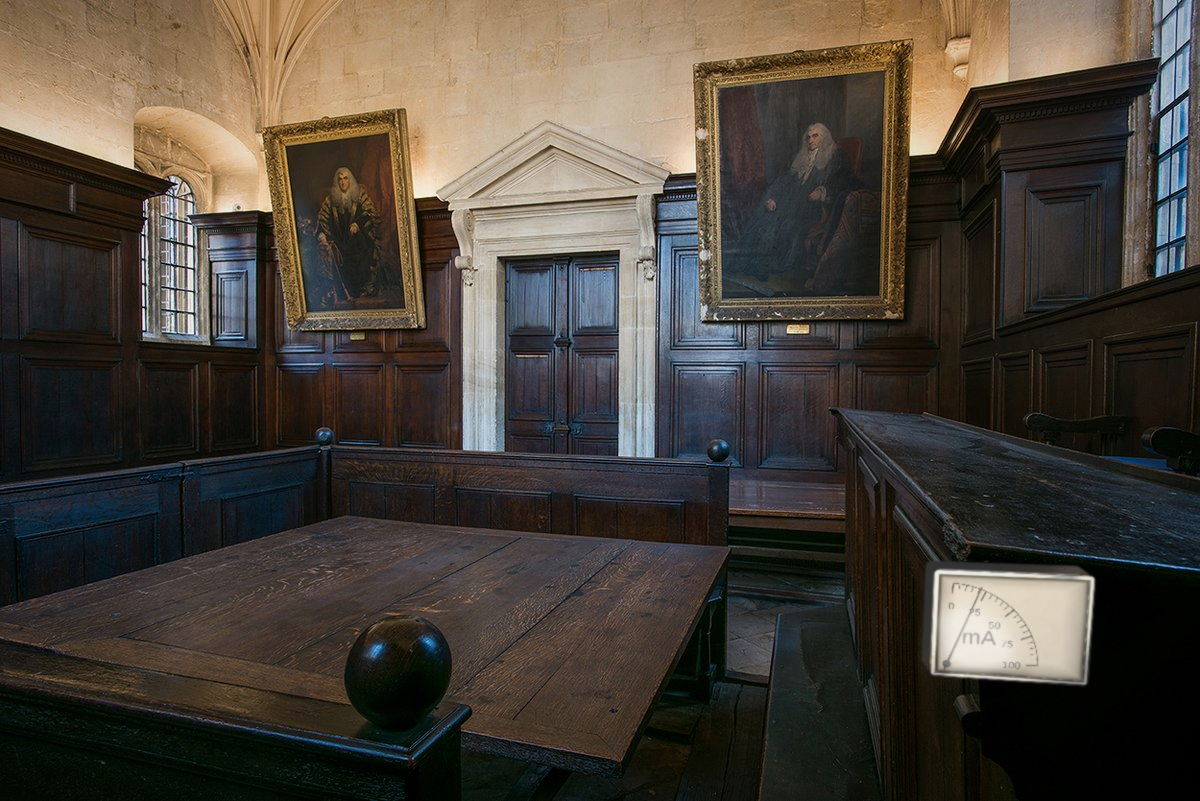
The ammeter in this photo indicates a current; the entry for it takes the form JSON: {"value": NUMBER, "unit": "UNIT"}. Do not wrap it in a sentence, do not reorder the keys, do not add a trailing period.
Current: {"value": 20, "unit": "mA"}
